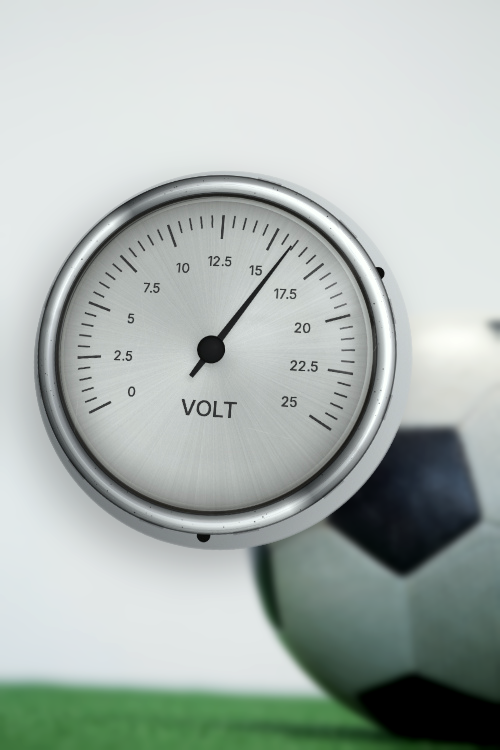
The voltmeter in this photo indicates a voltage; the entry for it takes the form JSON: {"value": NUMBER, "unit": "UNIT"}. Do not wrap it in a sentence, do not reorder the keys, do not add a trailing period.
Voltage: {"value": 16, "unit": "V"}
